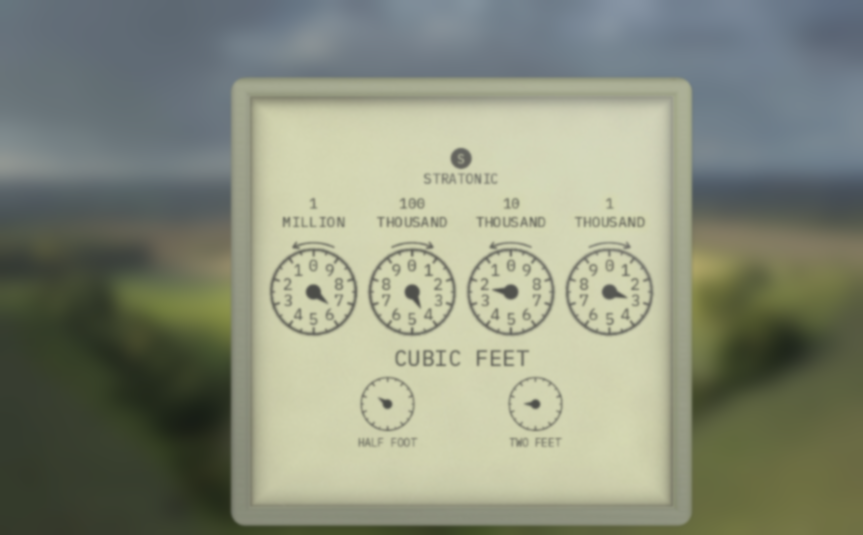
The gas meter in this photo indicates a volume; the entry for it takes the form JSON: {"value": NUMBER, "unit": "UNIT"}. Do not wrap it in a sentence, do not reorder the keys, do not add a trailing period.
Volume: {"value": 642300, "unit": "ft³"}
